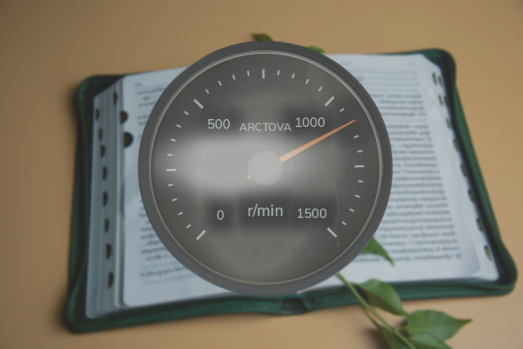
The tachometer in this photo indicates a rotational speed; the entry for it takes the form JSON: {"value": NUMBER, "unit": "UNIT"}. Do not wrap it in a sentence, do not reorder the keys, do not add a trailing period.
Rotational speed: {"value": 1100, "unit": "rpm"}
